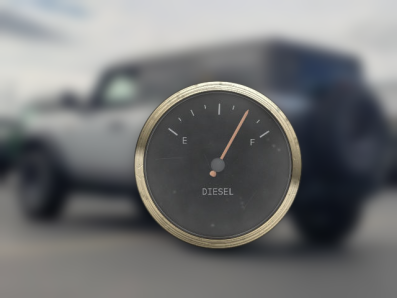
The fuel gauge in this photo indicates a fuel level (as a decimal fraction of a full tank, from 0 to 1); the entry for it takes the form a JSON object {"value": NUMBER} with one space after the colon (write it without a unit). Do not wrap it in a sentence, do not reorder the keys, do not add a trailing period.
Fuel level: {"value": 0.75}
